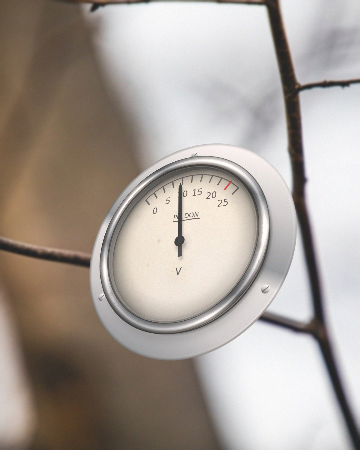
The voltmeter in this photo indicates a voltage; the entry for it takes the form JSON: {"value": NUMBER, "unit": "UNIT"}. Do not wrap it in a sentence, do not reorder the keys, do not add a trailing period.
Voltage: {"value": 10, "unit": "V"}
